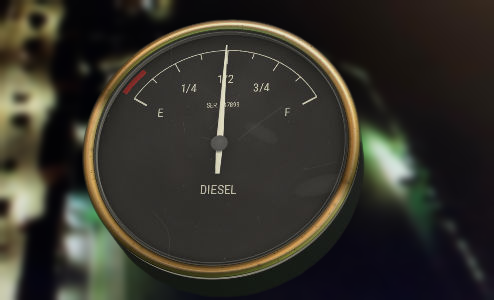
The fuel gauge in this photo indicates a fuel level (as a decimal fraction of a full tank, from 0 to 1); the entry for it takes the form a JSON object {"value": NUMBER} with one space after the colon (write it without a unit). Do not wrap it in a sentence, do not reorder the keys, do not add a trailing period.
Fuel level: {"value": 0.5}
